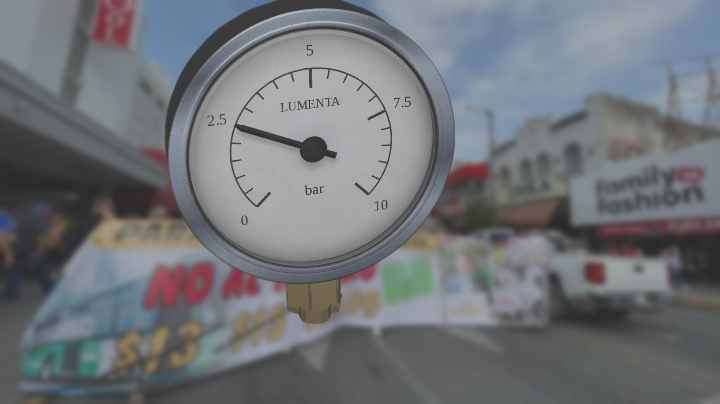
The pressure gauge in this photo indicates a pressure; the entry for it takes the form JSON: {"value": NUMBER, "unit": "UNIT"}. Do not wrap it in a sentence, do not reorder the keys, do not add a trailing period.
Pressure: {"value": 2.5, "unit": "bar"}
